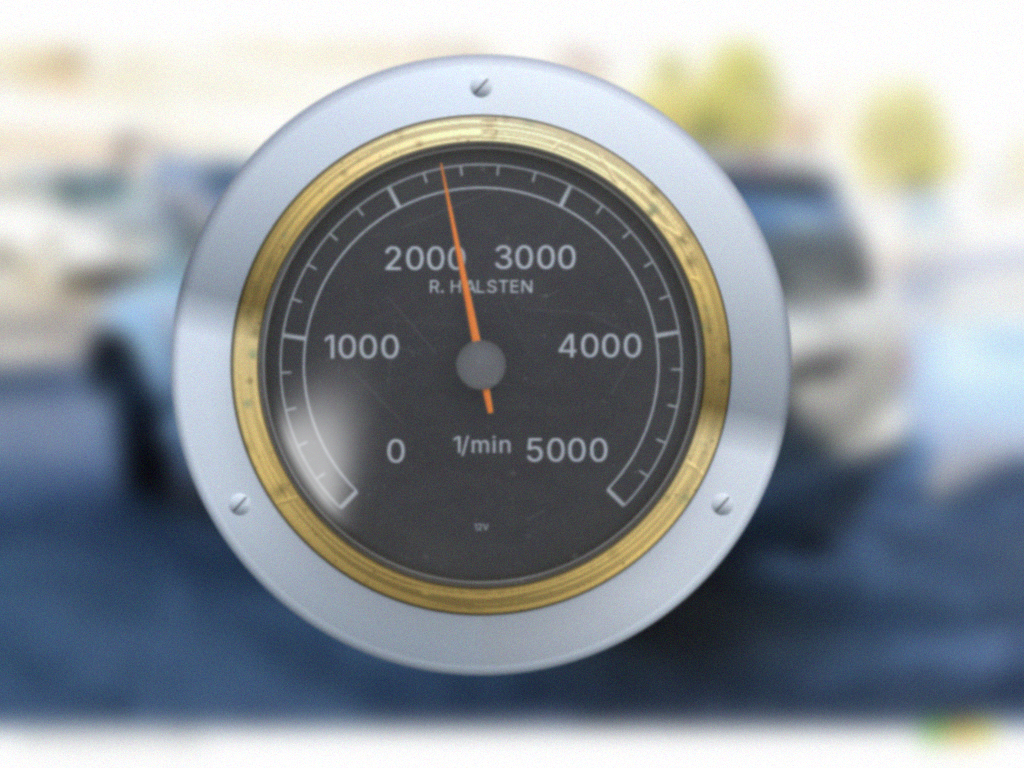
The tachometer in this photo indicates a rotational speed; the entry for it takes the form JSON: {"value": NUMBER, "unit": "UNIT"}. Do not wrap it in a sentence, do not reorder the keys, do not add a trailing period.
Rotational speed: {"value": 2300, "unit": "rpm"}
